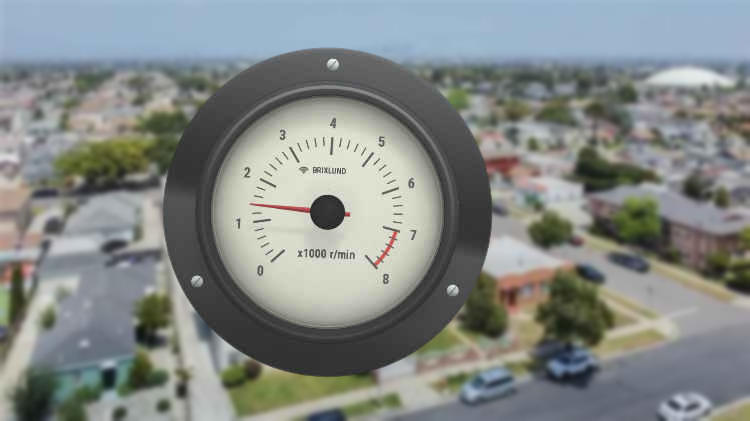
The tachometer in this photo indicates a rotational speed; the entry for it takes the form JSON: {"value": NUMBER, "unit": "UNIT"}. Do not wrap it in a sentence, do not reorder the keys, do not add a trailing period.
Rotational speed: {"value": 1400, "unit": "rpm"}
